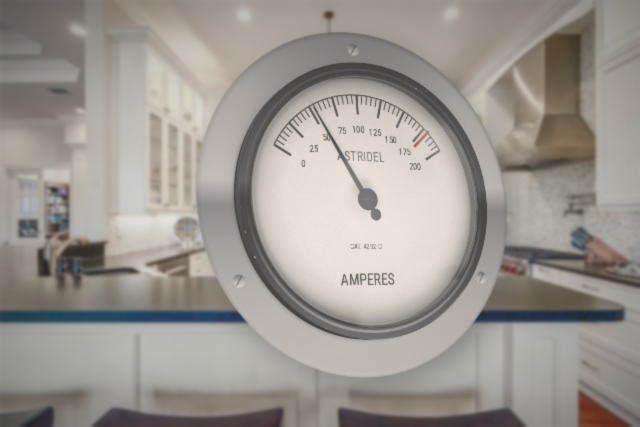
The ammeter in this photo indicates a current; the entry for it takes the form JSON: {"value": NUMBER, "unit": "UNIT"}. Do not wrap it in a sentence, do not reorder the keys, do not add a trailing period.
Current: {"value": 50, "unit": "A"}
